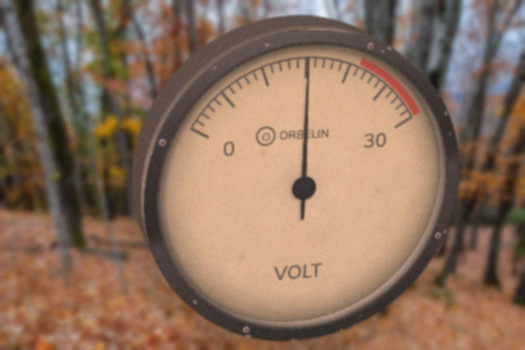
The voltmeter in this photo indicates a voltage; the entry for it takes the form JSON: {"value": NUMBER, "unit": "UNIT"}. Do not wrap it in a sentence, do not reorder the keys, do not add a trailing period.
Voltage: {"value": 15, "unit": "V"}
